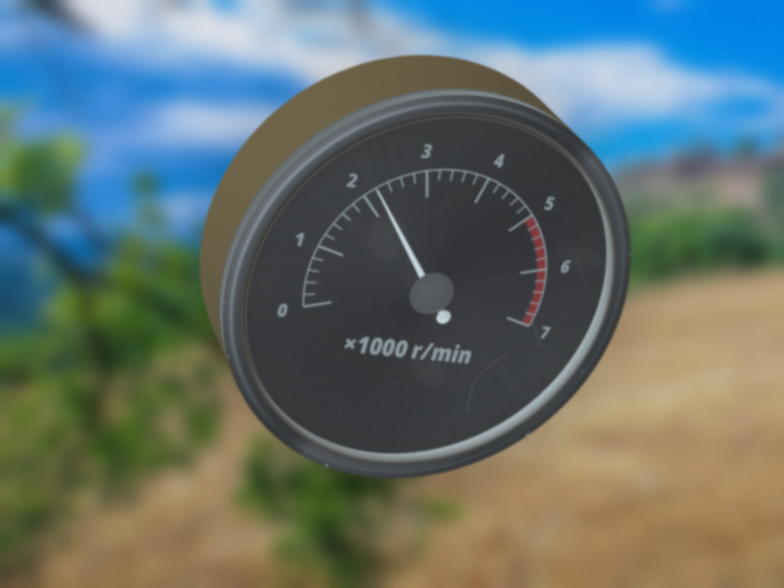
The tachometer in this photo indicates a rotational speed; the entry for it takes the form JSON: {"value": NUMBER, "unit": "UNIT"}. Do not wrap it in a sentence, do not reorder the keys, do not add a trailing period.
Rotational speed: {"value": 2200, "unit": "rpm"}
